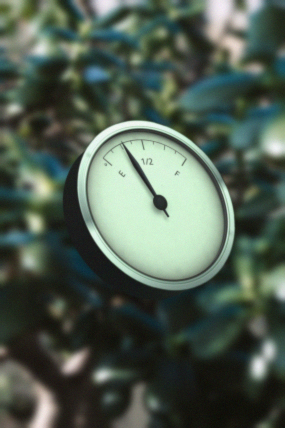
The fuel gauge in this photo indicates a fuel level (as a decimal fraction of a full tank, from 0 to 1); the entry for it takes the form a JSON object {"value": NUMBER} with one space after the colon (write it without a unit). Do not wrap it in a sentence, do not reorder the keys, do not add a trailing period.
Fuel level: {"value": 0.25}
